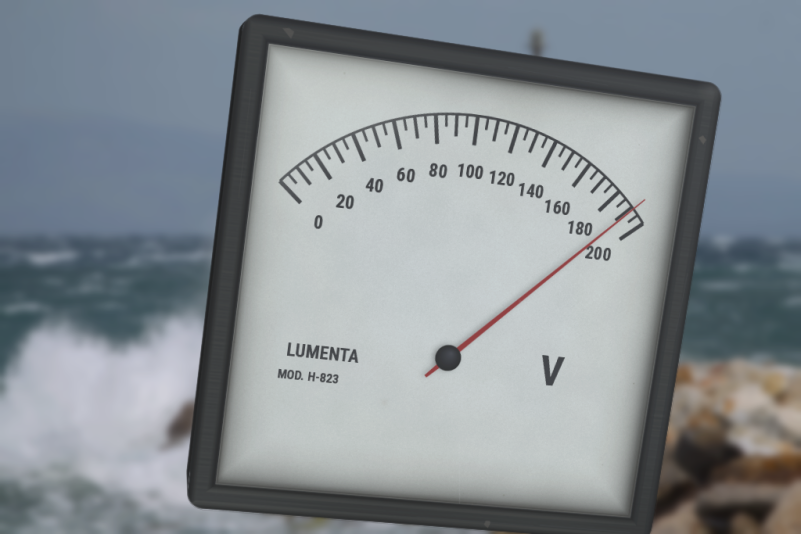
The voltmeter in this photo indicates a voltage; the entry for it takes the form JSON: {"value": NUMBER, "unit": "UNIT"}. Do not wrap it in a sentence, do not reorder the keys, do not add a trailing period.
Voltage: {"value": 190, "unit": "V"}
